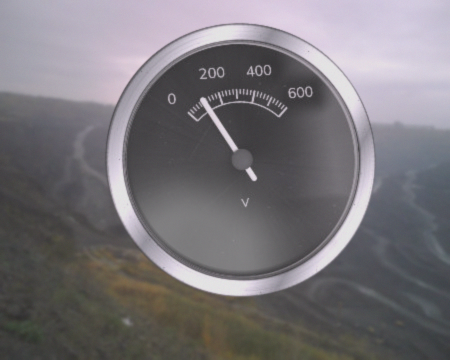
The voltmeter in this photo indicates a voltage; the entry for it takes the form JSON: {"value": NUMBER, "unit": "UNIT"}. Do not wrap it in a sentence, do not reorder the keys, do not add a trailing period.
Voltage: {"value": 100, "unit": "V"}
